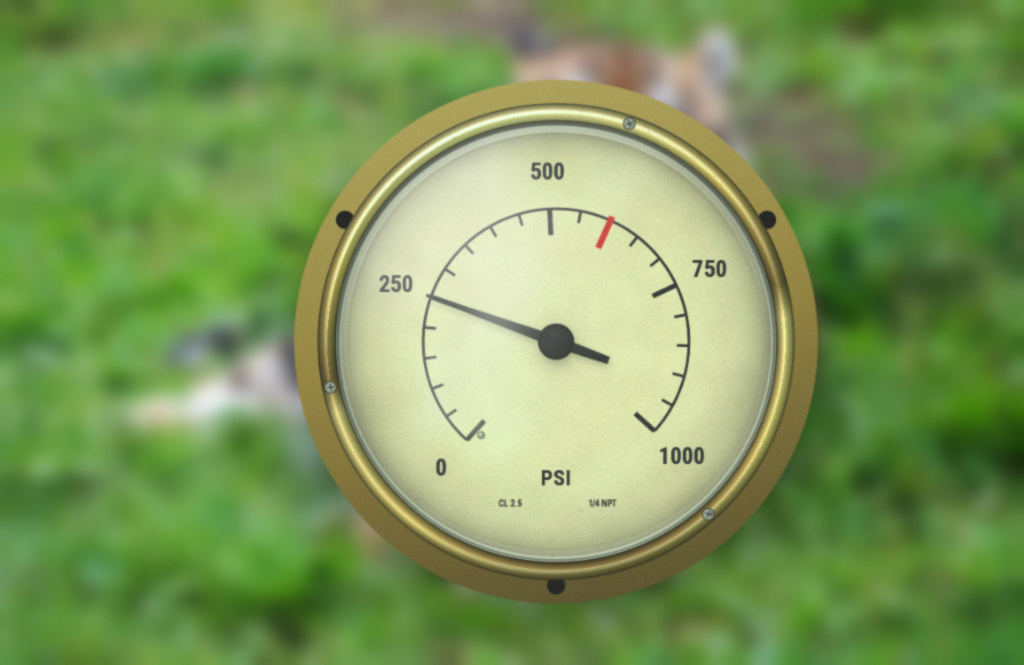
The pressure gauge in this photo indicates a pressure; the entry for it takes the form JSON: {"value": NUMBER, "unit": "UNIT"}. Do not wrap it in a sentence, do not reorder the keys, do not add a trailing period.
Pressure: {"value": 250, "unit": "psi"}
